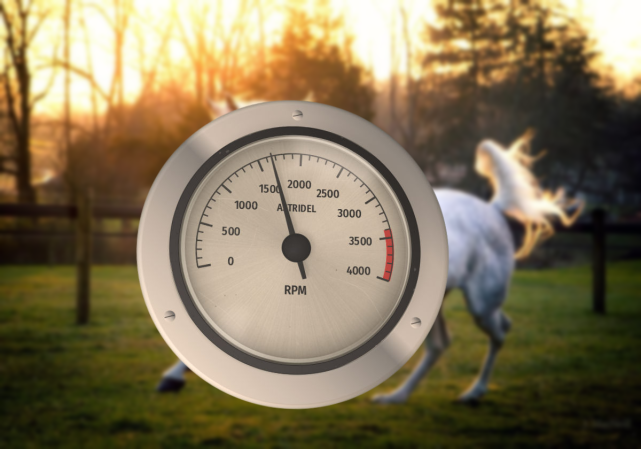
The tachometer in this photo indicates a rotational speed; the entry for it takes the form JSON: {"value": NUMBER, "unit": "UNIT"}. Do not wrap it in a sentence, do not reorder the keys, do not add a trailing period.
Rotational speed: {"value": 1650, "unit": "rpm"}
